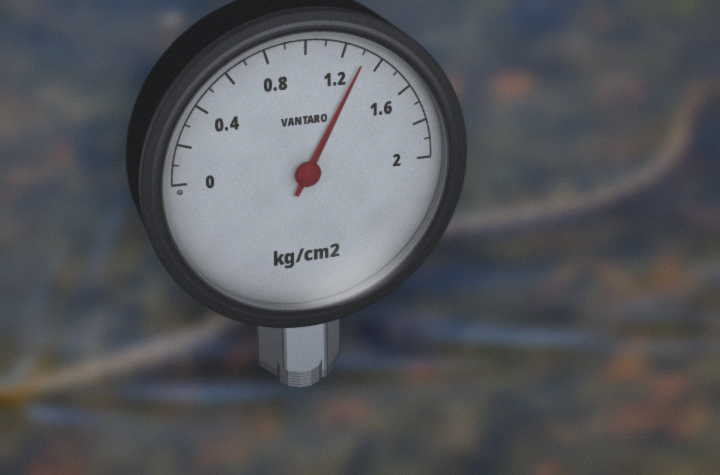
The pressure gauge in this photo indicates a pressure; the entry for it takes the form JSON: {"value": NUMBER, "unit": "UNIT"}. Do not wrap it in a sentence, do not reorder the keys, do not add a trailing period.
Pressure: {"value": 1.3, "unit": "kg/cm²"}
